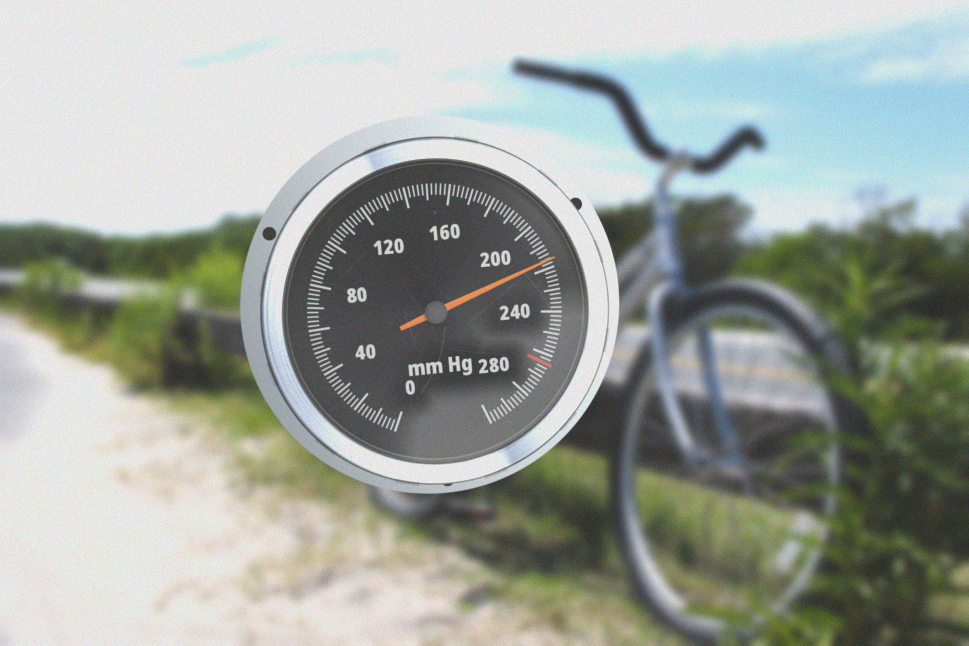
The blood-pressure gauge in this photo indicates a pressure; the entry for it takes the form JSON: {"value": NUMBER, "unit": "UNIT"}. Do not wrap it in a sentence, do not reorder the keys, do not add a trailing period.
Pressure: {"value": 216, "unit": "mmHg"}
